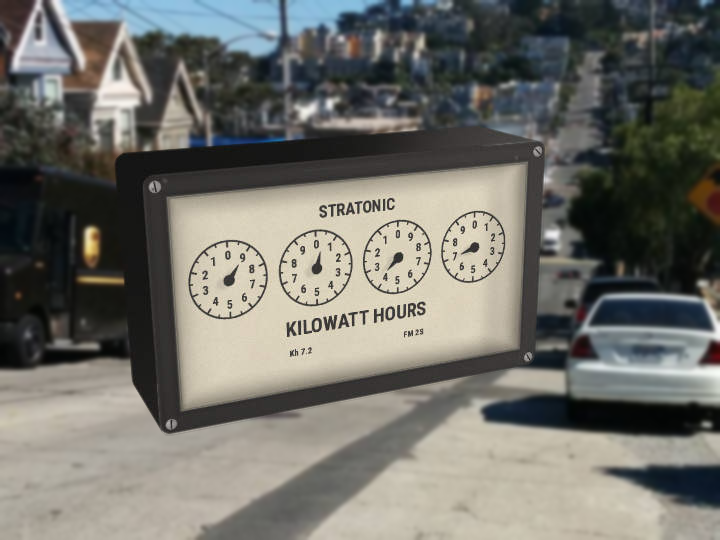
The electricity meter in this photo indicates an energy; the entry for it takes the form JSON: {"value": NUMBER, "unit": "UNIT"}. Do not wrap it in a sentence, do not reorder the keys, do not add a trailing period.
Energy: {"value": 9037, "unit": "kWh"}
